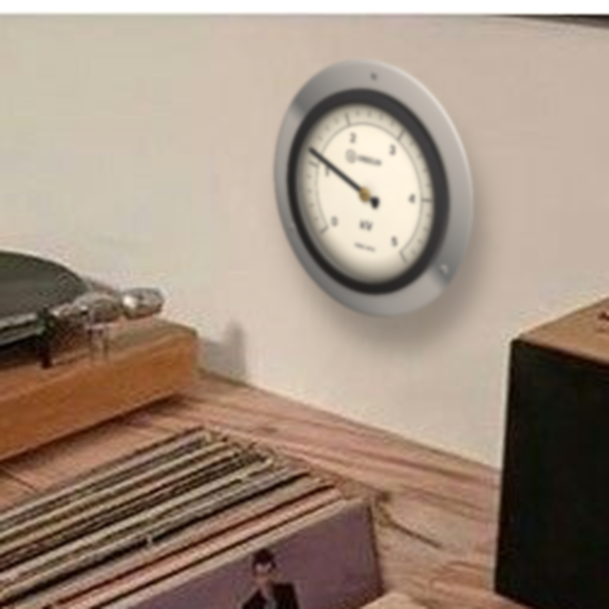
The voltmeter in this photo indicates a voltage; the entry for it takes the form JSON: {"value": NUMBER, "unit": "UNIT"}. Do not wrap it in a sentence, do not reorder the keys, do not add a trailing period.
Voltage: {"value": 1.2, "unit": "kV"}
